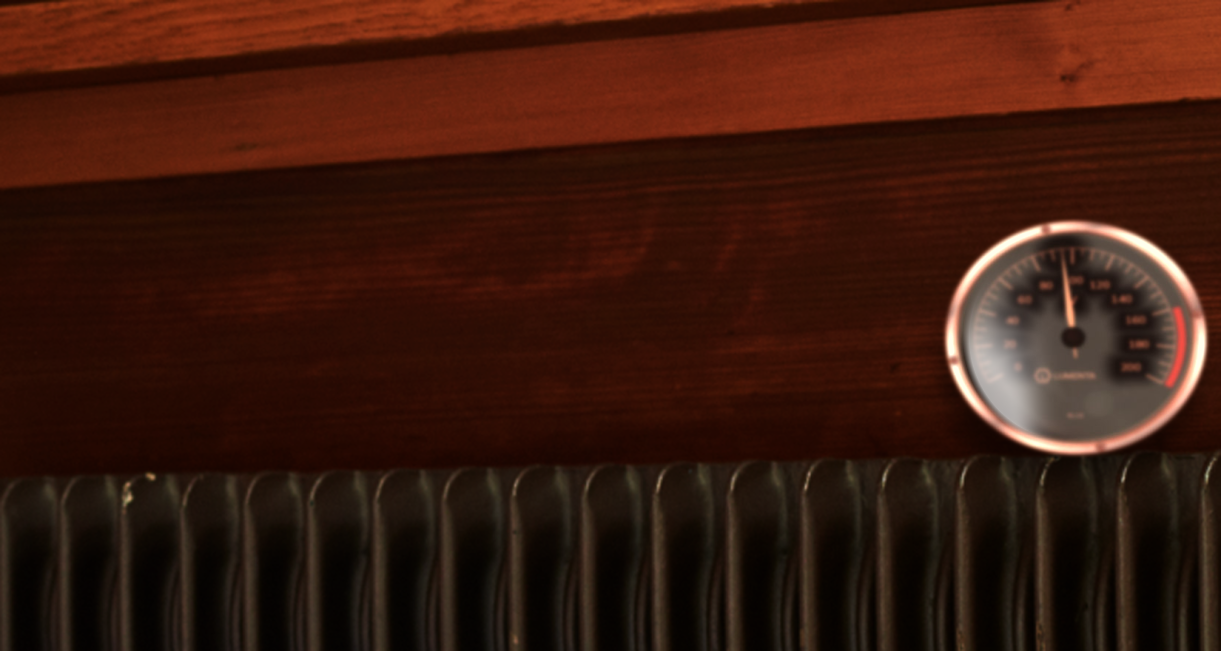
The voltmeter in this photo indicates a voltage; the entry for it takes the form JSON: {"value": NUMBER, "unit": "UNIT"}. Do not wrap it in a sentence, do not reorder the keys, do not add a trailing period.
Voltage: {"value": 95, "unit": "V"}
